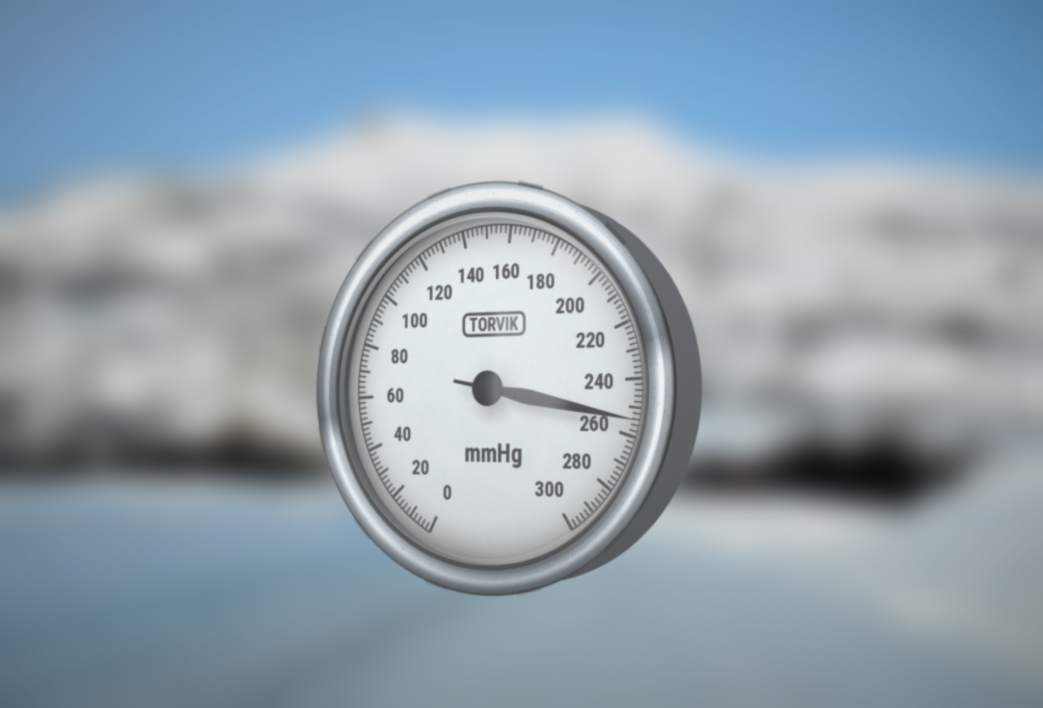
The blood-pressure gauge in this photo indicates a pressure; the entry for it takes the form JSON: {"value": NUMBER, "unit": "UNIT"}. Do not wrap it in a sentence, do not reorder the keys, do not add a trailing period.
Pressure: {"value": 254, "unit": "mmHg"}
